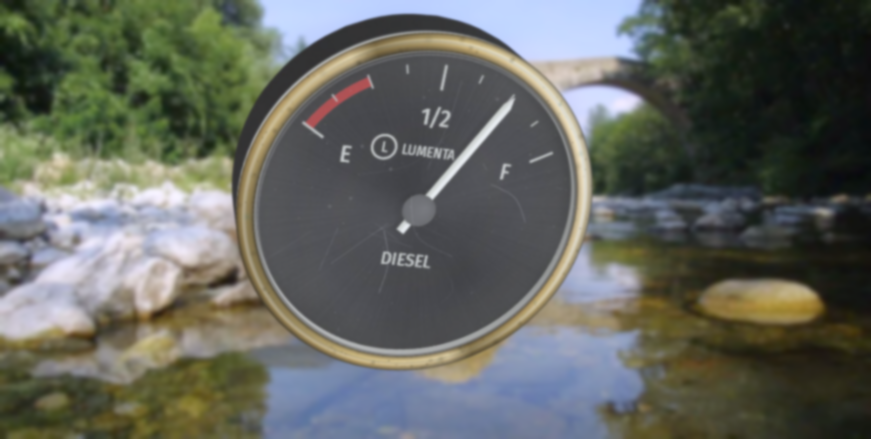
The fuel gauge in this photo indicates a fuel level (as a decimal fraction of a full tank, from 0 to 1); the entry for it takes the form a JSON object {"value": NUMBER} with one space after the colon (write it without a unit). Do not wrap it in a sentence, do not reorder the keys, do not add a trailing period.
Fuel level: {"value": 0.75}
